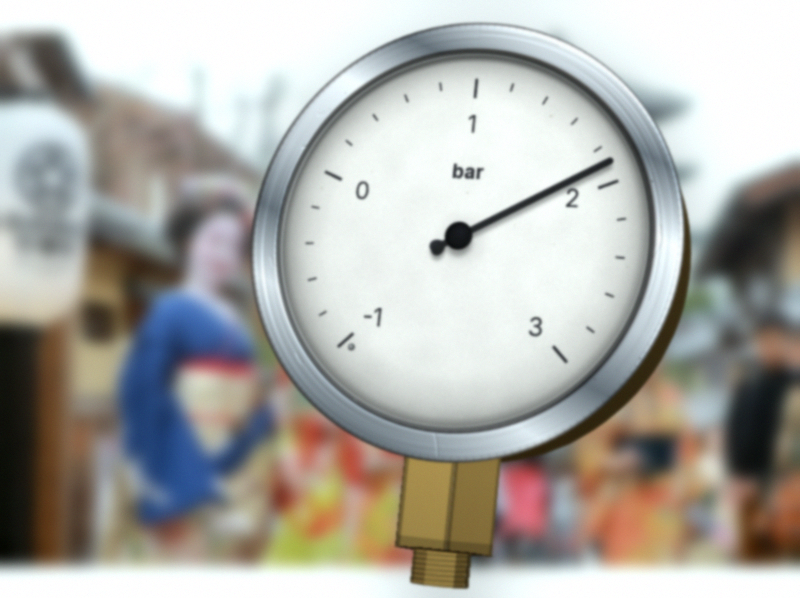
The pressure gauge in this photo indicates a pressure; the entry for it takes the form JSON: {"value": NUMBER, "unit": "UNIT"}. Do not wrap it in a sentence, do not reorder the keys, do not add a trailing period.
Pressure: {"value": 1.9, "unit": "bar"}
